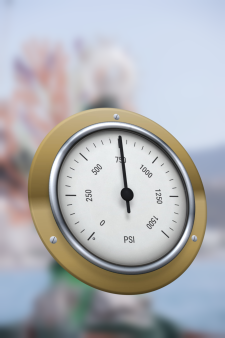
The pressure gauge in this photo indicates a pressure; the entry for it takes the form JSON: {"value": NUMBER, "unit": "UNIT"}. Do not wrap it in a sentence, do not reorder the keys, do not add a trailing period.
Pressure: {"value": 750, "unit": "psi"}
